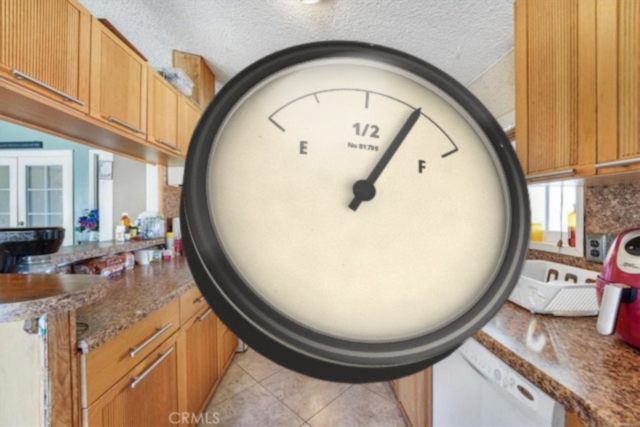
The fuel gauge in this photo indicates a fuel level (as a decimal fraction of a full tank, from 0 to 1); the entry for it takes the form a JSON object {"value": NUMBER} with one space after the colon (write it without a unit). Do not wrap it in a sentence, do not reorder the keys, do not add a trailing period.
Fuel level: {"value": 0.75}
